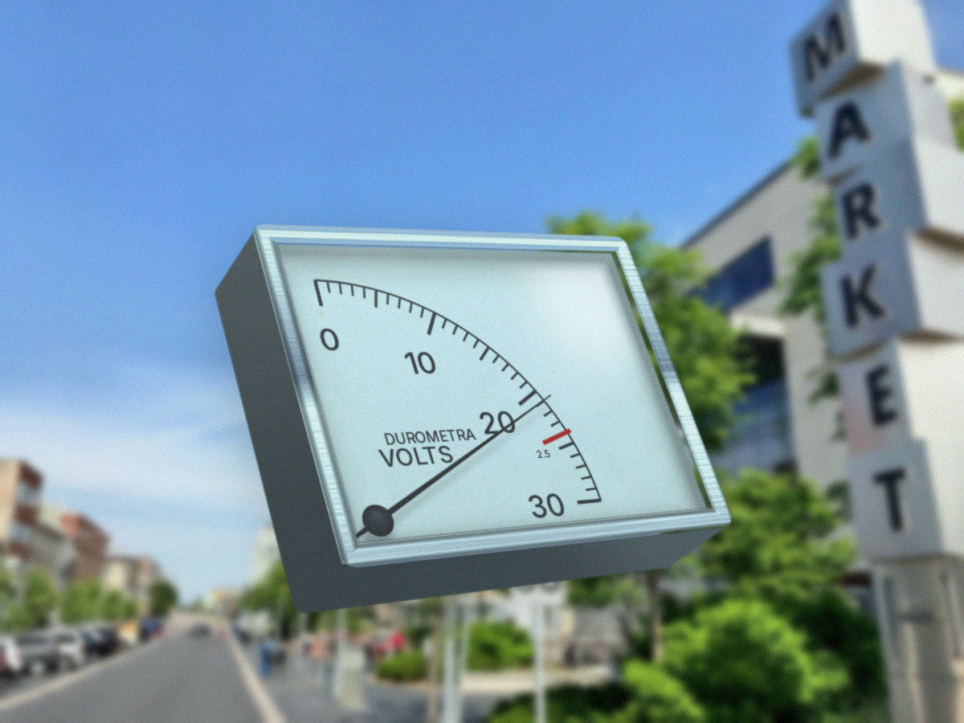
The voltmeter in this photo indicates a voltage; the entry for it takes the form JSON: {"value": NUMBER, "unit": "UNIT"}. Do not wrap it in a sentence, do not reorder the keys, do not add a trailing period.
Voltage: {"value": 21, "unit": "V"}
